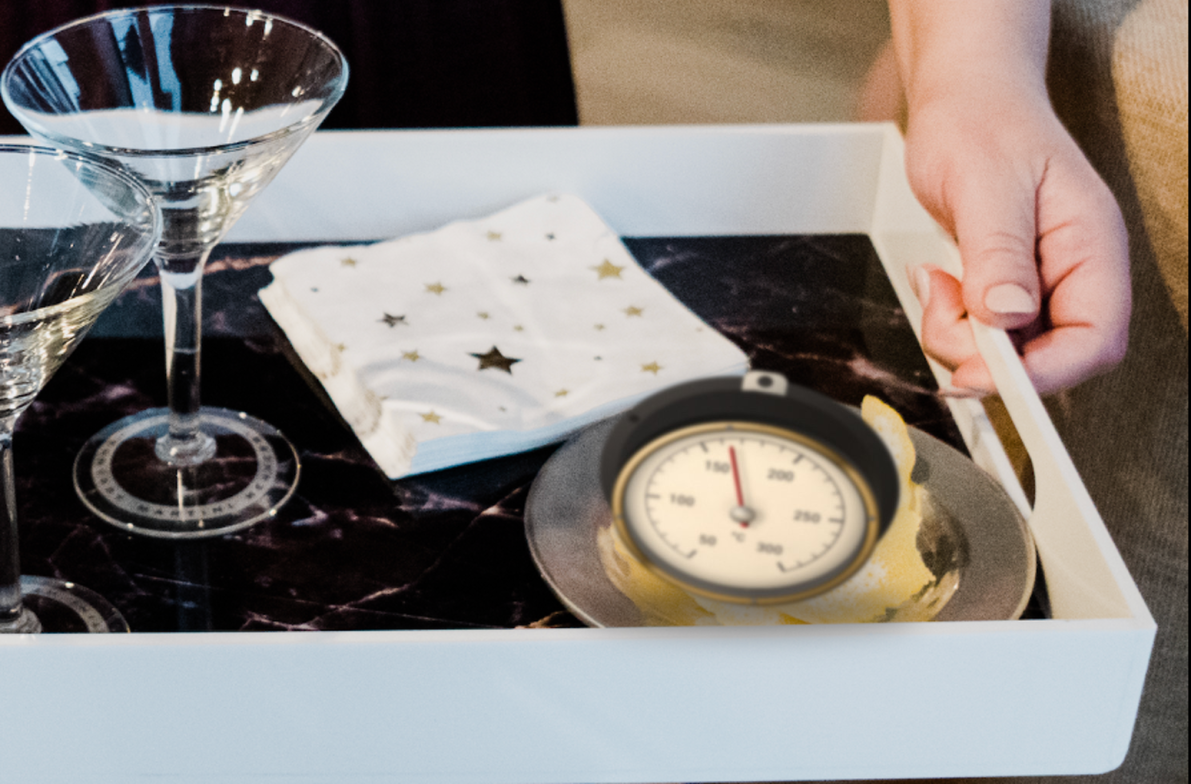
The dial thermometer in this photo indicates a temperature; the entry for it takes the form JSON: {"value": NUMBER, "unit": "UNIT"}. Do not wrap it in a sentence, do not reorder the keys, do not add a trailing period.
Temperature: {"value": 165, "unit": "°C"}
